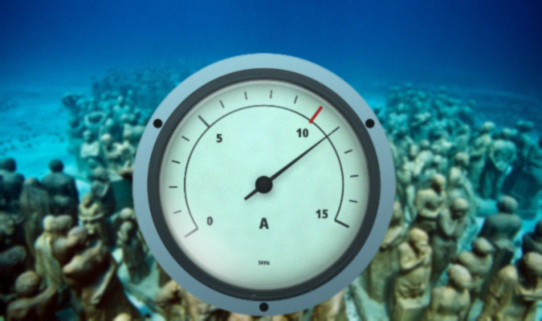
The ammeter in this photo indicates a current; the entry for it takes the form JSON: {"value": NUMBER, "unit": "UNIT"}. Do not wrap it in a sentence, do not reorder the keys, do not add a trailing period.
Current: {"value": 11, "unit": "A"}
